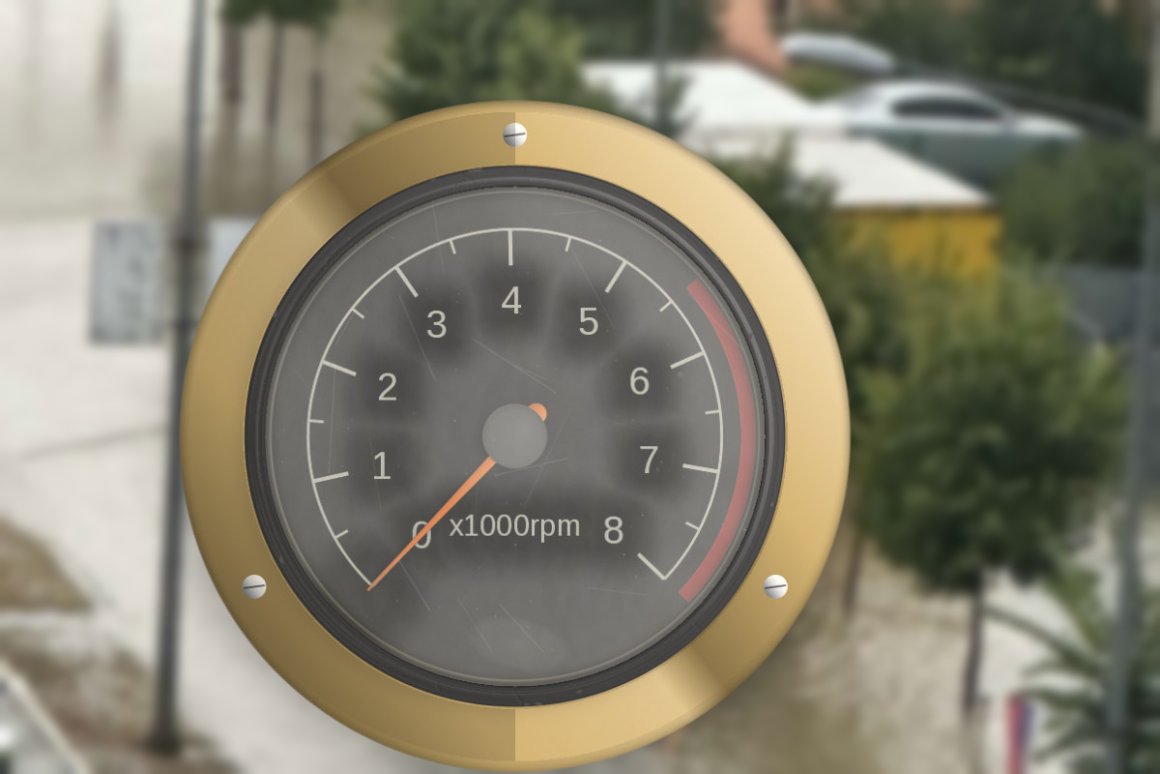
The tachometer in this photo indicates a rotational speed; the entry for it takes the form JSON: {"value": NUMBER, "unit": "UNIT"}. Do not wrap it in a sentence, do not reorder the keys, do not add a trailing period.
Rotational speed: {"value": 0, "unit": "rpm"}
